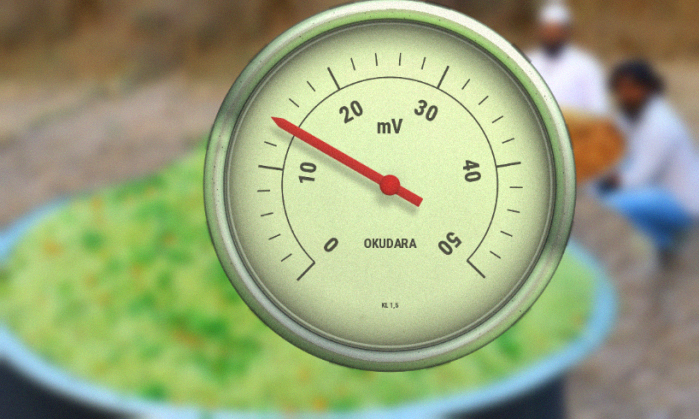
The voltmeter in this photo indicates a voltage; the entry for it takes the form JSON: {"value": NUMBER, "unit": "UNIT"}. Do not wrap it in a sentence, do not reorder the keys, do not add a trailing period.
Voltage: {"value": 14, "unit": "mV"}
